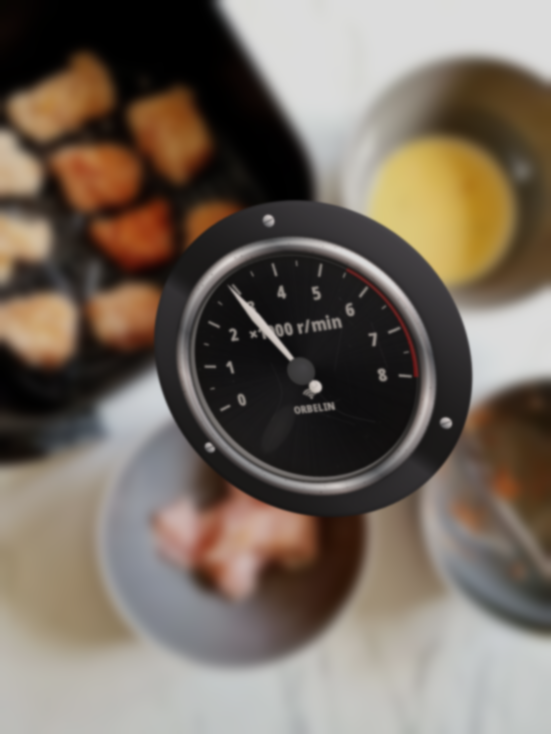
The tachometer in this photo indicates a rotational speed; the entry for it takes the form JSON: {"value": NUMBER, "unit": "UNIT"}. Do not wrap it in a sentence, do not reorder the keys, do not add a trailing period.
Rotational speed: {"value": 3000, "unit": "rpm"}
